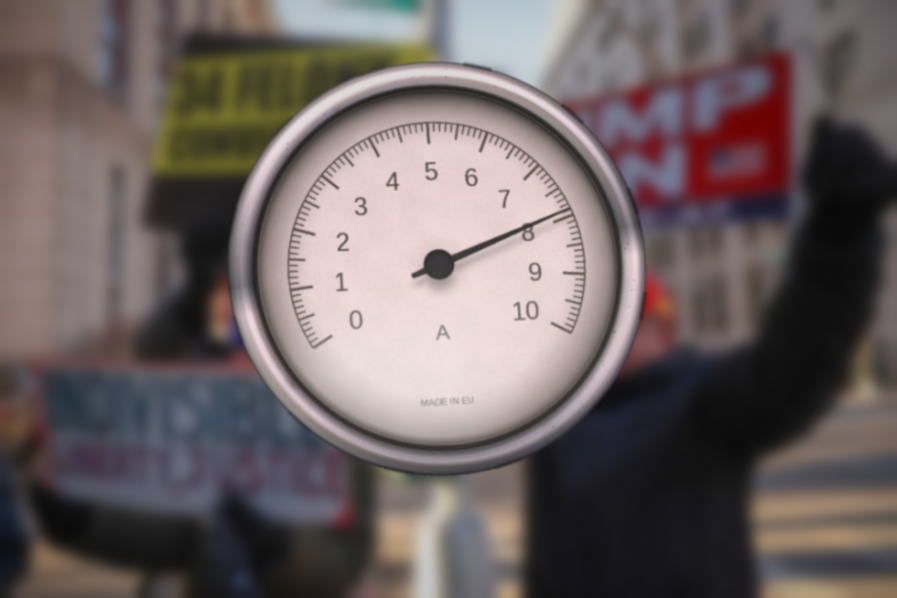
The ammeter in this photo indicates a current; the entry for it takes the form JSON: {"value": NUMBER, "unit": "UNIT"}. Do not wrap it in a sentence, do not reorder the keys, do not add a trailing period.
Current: {"value": 7.9, "unit": "A"}
